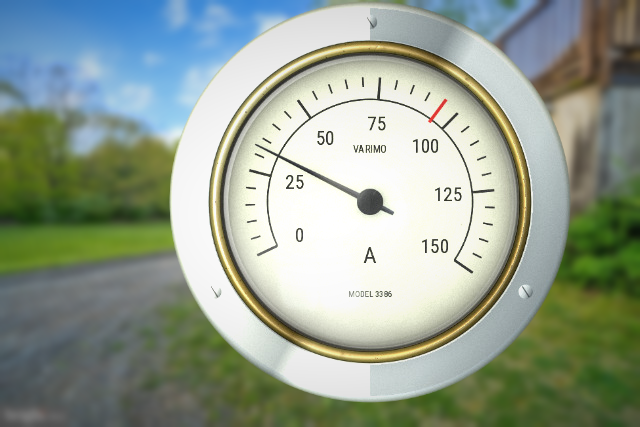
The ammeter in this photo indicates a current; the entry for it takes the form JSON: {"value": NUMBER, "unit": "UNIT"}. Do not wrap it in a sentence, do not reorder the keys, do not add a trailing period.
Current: {"value": 32.5, "unit": "A"}
